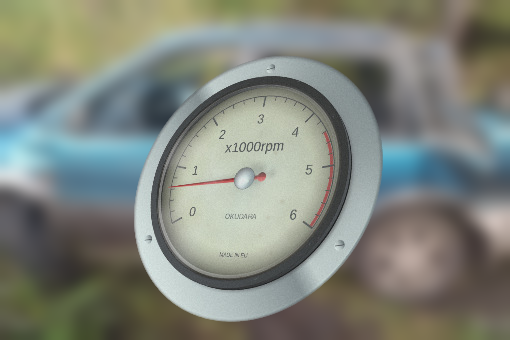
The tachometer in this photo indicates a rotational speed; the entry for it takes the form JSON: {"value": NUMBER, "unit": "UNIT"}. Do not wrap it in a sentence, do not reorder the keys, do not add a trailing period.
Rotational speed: {"value": 600, "unit": "rpm"}
